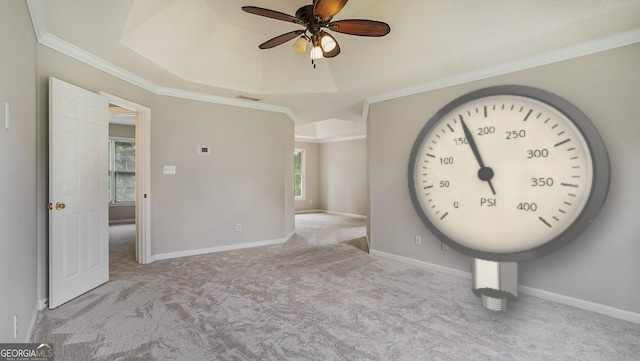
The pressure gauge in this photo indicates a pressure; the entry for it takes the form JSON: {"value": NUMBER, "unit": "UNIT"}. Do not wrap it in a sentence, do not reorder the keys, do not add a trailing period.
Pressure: {"value": 170, "unit": "psi"}
